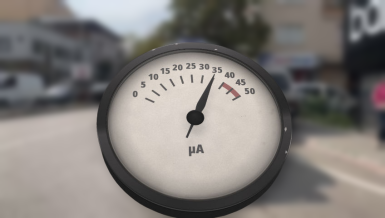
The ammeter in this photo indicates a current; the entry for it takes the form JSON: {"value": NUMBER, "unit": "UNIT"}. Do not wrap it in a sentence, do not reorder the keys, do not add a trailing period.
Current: {"value": 35, "unit": "µA"}
